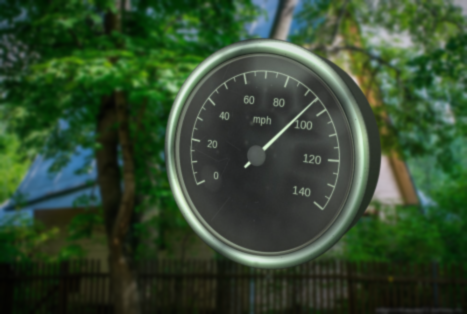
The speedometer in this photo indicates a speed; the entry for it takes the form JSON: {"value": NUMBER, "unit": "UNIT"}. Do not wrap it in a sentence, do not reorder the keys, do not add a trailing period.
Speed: {"value": 95, "unit": "mph"}
